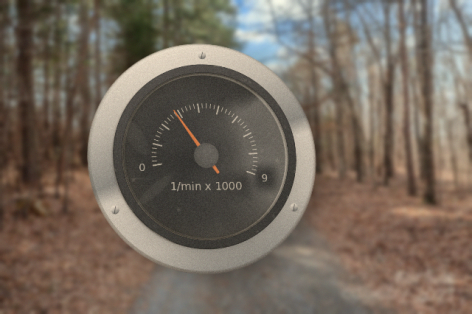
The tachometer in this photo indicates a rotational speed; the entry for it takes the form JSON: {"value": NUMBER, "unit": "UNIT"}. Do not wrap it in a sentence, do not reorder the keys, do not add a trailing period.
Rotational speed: {"value": 2800, "unit": "rpm"}
